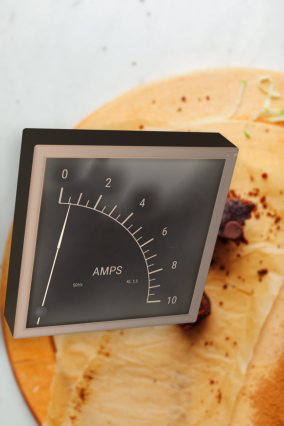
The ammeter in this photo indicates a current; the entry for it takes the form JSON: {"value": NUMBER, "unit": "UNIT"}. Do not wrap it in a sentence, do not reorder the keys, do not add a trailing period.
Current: {"value": 0.5, "unit": "A"}
